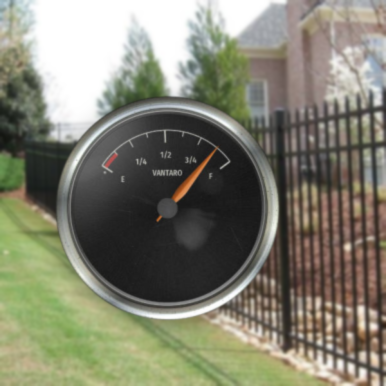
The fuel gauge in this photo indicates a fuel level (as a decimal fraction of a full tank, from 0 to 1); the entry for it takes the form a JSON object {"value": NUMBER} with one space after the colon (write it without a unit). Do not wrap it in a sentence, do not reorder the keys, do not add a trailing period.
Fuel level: {"value": 0.875}
